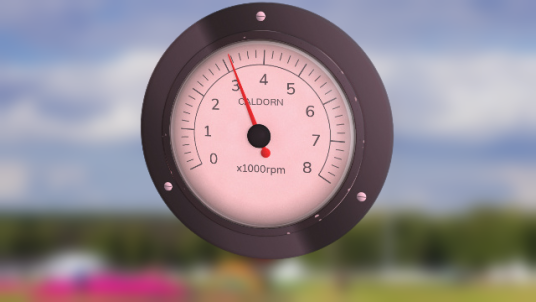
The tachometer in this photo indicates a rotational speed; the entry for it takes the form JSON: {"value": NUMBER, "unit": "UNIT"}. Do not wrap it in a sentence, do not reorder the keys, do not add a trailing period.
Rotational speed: {"value": 3200, "unit": "rpm"}
